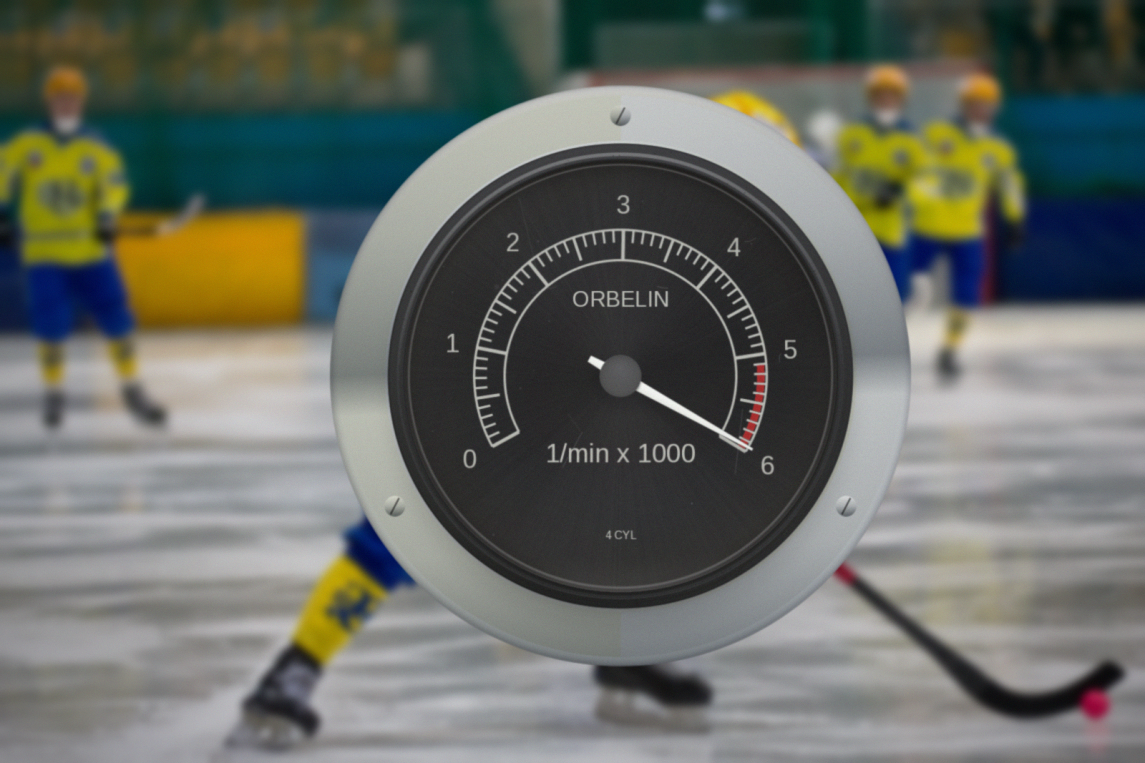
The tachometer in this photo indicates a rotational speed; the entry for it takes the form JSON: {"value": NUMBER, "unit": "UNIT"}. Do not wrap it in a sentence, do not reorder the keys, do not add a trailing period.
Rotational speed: {"value": 5950, "unit": "rpm"}
